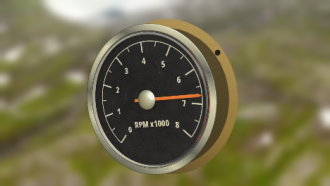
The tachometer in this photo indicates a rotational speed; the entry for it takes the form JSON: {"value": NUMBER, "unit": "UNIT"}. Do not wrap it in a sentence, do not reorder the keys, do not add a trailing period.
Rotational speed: {"value": 6750, "unit": "rpm"}
